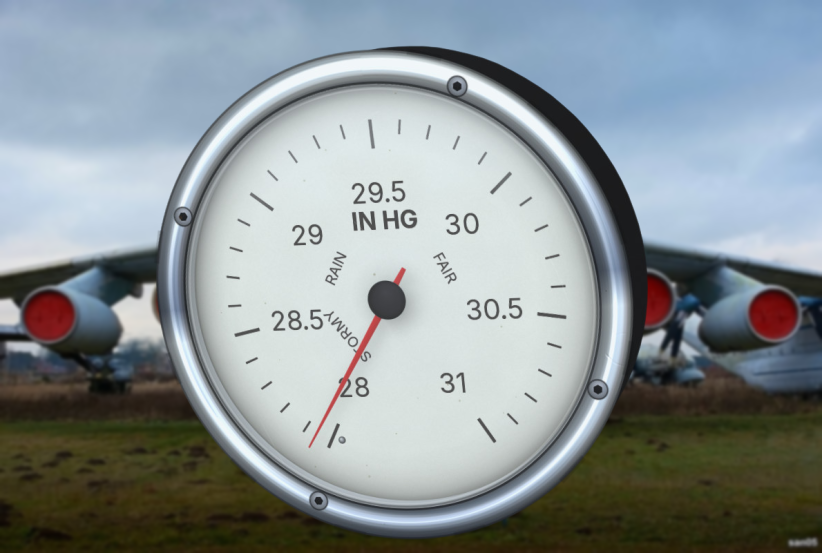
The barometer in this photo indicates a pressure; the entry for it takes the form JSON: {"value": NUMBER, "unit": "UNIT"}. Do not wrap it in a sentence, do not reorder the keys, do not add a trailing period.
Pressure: {"value": 28.05, "unit": "inHg"}
